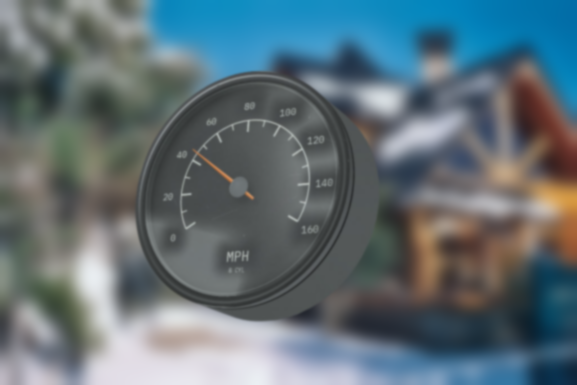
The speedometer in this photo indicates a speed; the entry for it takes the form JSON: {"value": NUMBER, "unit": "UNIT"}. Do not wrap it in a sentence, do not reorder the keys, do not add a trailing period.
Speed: {"value": 45, "unit": "mph"}
